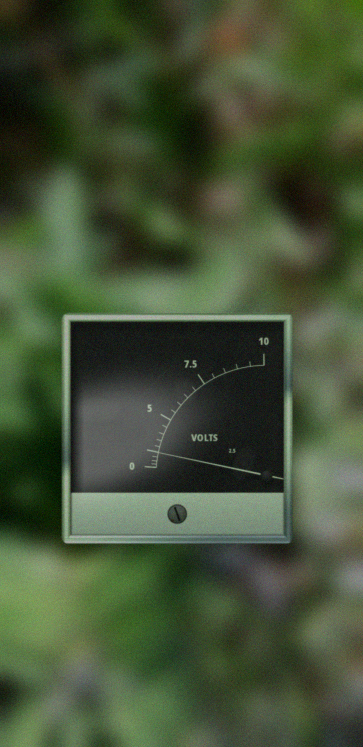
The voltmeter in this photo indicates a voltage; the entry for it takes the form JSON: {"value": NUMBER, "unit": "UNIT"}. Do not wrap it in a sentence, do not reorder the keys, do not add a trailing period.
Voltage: {"value": 2.5, "unit": "V"}
